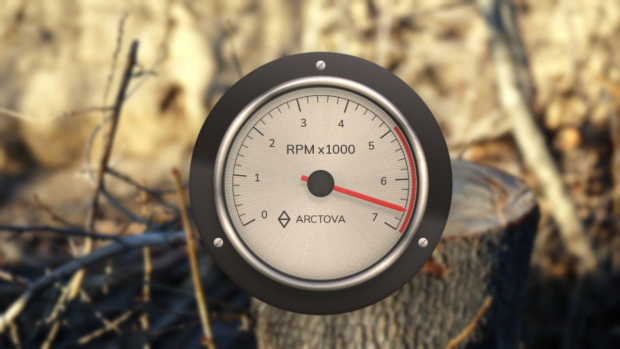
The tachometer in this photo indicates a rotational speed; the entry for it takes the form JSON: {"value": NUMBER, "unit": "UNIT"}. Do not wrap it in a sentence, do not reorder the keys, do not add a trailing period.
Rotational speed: {"value": 6600, "unit": "rpm"}
